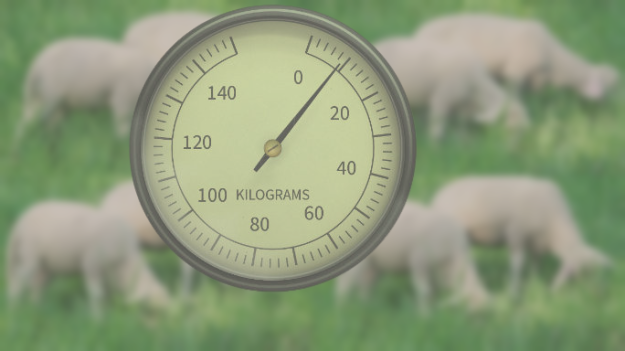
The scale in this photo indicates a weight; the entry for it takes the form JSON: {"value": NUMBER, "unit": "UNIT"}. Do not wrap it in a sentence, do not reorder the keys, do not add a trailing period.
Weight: {"value": 9, "unit": "kg"}
